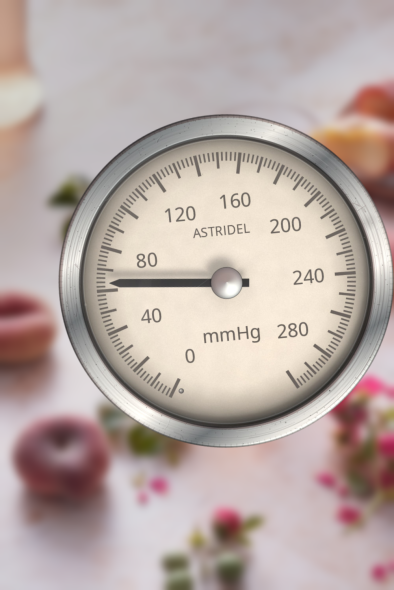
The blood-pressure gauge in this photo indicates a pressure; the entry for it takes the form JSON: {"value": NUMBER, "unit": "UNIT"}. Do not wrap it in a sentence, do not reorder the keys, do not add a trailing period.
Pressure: {"value": 64, "unit": "mmHg"}
